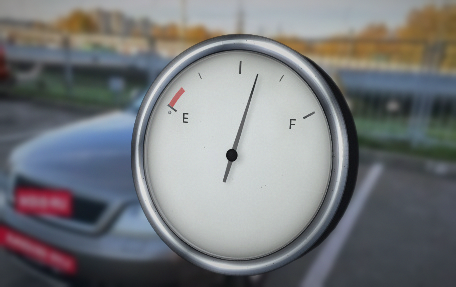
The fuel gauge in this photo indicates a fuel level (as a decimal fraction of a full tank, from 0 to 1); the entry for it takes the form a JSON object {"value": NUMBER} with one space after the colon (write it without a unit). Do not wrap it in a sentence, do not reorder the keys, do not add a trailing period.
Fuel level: {"value": 0.625}
